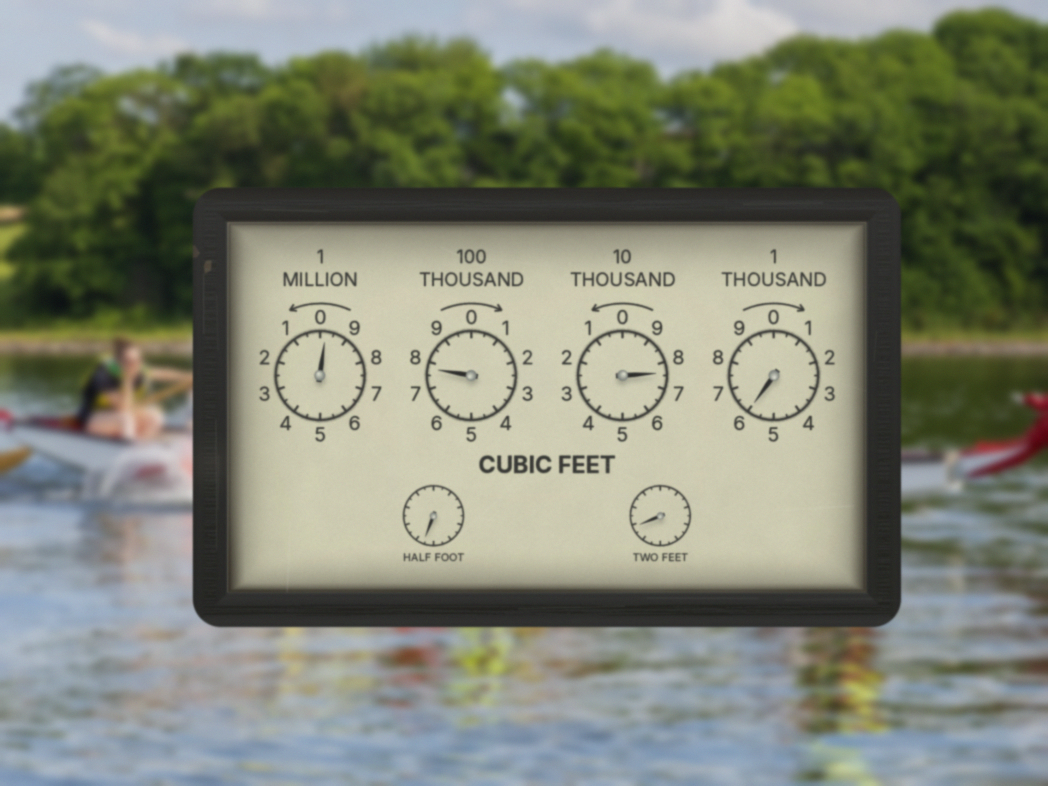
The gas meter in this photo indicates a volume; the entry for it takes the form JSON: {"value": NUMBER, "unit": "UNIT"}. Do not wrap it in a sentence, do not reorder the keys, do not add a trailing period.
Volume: {"value": 977600, "unit": "ft³"}
